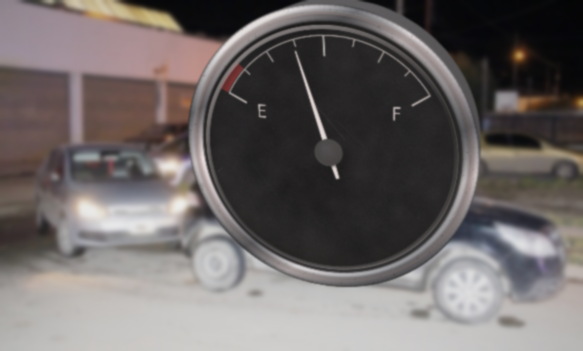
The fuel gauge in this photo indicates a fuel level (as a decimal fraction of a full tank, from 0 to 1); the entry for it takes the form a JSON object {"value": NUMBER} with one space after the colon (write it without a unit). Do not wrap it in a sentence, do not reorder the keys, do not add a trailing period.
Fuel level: {"value": 0.375}
